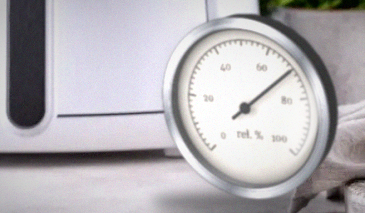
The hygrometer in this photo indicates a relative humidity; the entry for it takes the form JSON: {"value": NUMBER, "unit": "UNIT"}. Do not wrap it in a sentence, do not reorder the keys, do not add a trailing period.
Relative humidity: {"value": 70, "unit": "%"}
